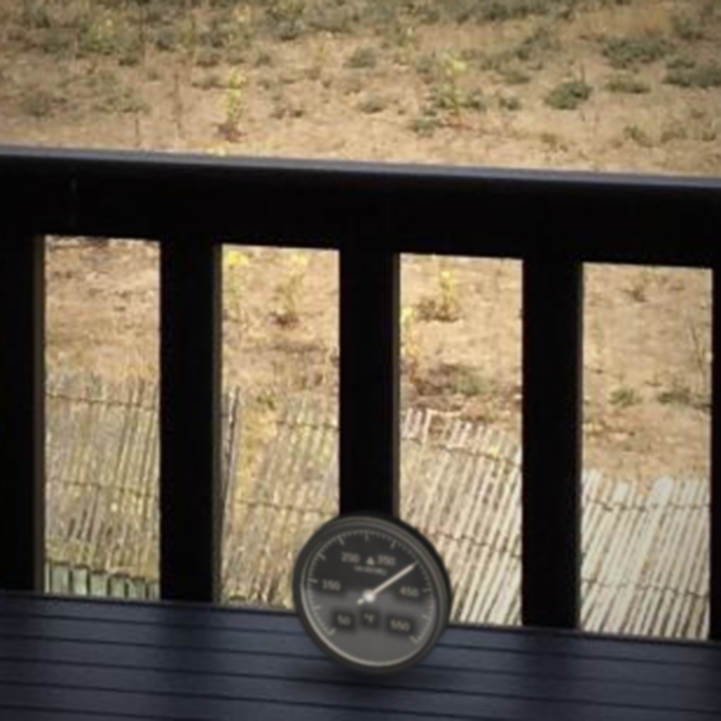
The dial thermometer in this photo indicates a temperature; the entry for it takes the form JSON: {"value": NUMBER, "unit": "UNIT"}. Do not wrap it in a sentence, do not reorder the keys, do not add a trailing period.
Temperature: {"value": 400, "unit": "°F"}
